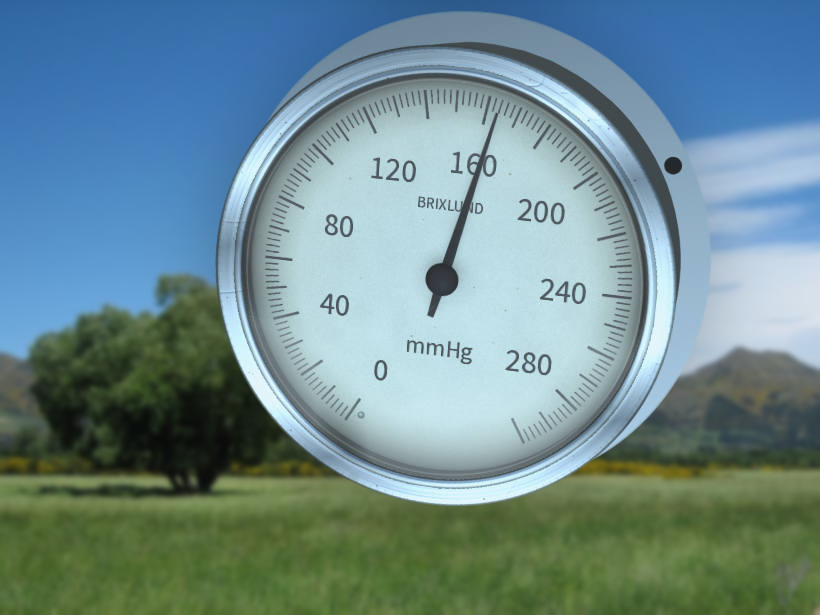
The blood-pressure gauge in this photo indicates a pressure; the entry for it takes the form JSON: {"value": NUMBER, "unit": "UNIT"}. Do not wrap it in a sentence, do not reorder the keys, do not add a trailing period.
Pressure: {"value": 164, "unit": "mmHg"}
